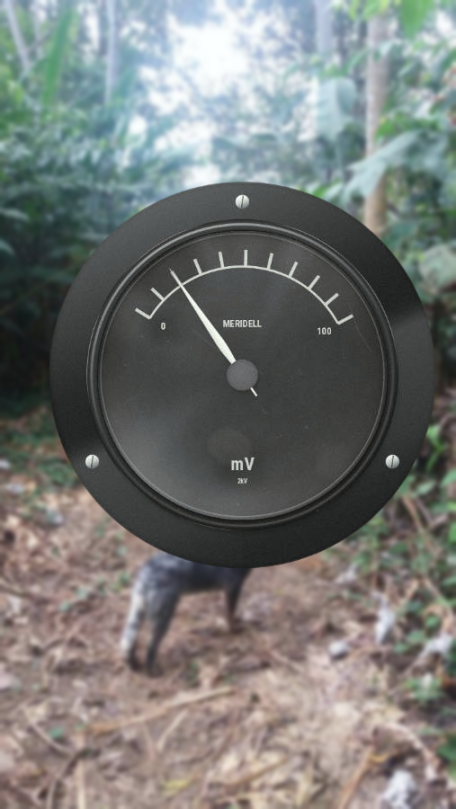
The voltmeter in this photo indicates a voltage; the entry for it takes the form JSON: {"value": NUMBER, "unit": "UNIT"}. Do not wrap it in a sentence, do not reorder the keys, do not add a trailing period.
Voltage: {"value": 20, "unit": "mV"}
